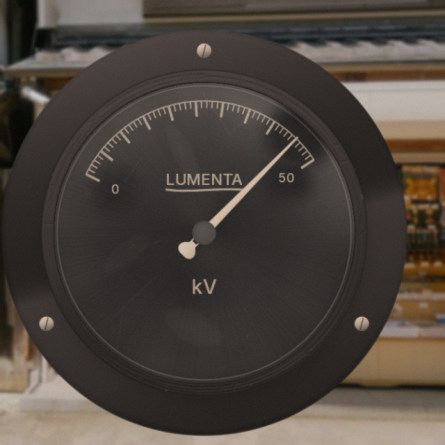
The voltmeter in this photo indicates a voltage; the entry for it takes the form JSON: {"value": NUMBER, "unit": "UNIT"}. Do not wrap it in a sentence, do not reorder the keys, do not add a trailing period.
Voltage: {"value": 45, "unit": "kV"}
